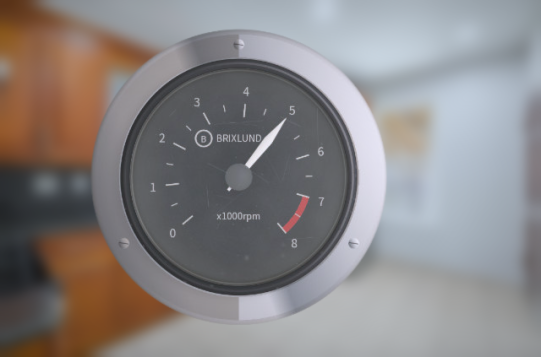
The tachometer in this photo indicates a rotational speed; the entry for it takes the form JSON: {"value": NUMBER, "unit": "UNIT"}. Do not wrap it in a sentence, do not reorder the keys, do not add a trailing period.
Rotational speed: {"value": 5000, "unit": "rpm"}
